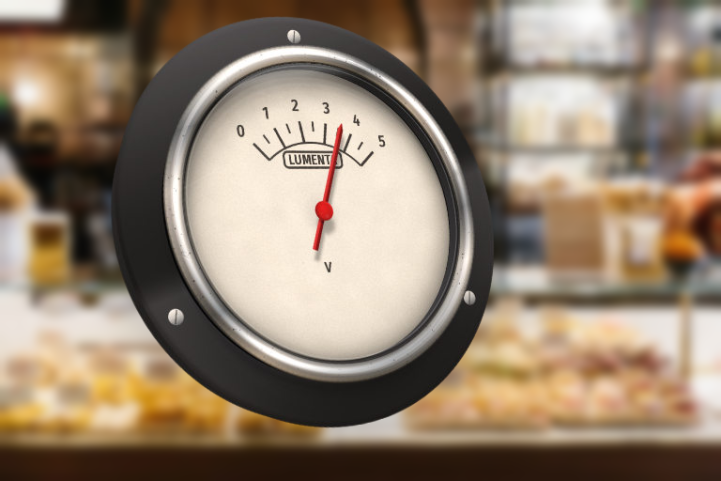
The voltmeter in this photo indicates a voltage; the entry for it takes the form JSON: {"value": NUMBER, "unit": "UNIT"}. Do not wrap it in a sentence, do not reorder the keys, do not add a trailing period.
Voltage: {"value": 3.5, "unit": "V"}
